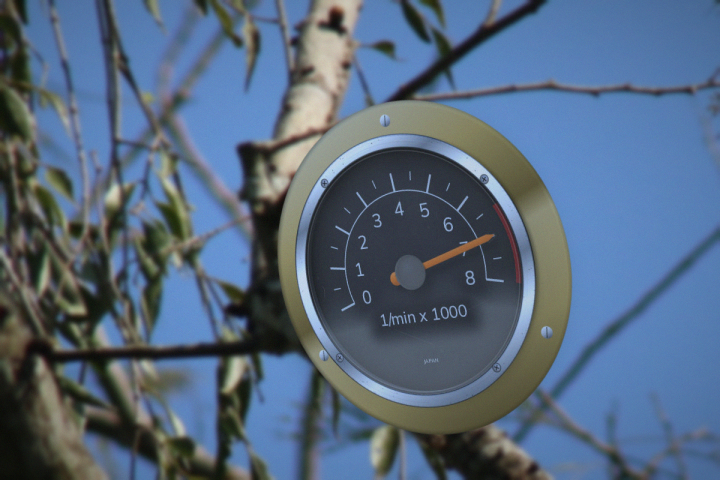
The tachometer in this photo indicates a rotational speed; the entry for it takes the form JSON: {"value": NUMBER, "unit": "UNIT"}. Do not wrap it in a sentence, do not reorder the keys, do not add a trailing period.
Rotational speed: {"value": 7000, "unit": "rpm"}
